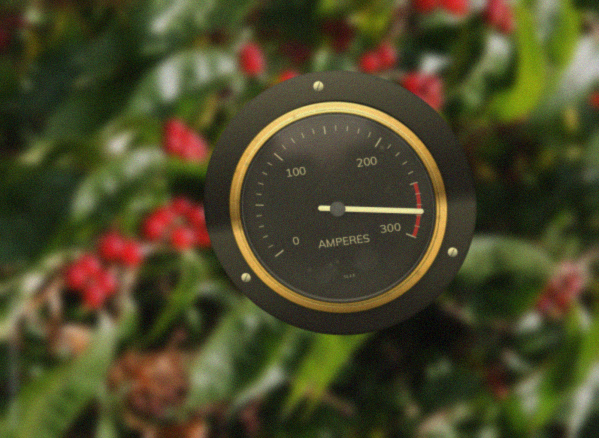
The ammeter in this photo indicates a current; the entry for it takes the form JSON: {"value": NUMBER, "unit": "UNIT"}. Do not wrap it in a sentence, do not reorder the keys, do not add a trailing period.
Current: {"value": 275, "unit": "A"}
